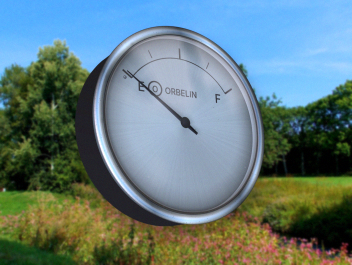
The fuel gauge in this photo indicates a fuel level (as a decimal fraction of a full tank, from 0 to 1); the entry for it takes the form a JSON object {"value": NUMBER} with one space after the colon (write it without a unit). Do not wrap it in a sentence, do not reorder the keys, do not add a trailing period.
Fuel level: {"value": 0}
